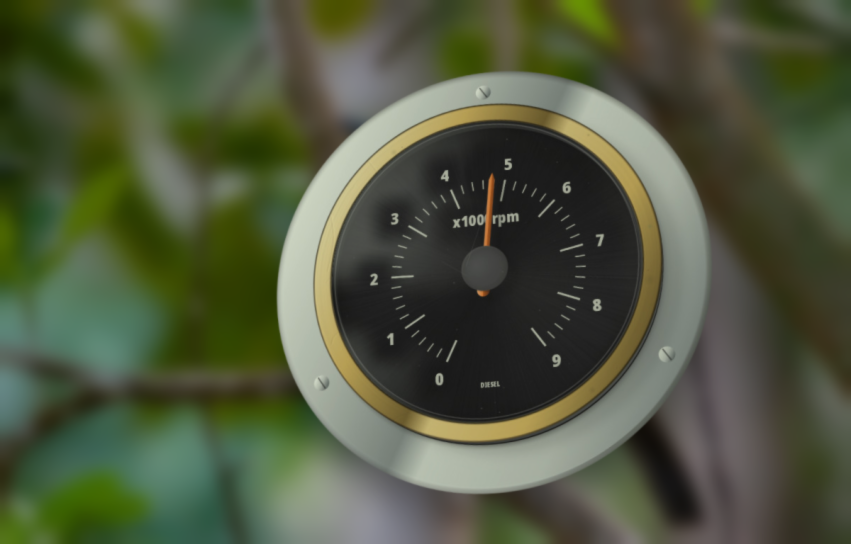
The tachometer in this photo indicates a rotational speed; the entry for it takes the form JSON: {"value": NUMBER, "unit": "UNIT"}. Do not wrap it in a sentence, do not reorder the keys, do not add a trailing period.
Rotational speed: {"value": 4800, "unit": "rpm"}
